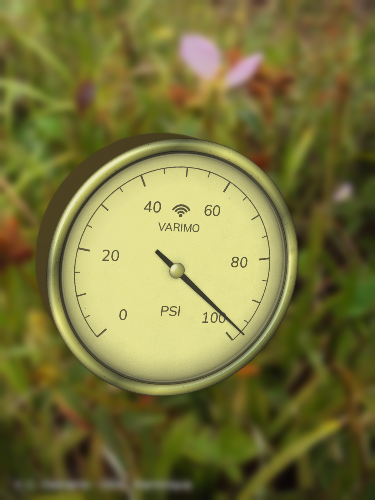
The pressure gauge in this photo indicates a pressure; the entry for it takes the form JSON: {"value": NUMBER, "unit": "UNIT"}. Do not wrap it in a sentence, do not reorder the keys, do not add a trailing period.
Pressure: {"value": 97.5, "unit": "psi"}
